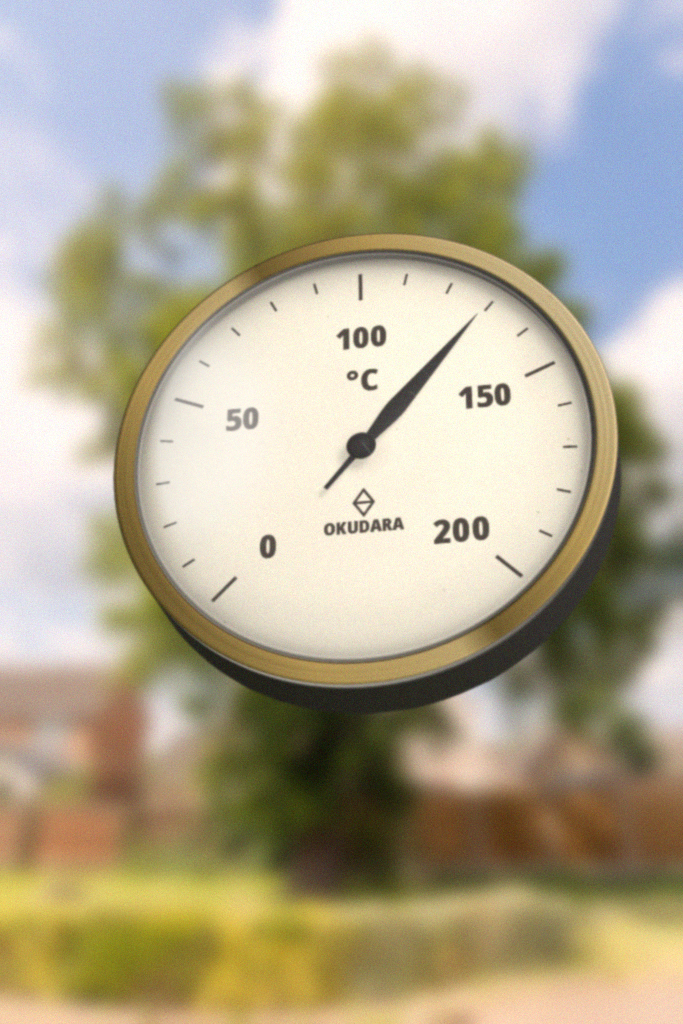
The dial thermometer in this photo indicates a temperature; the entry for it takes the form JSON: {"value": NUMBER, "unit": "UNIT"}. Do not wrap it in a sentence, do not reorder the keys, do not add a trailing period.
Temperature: {"value": 130, "unit": "°C"}
